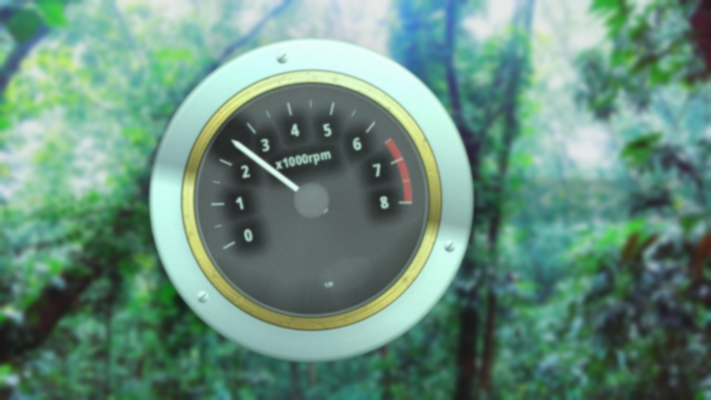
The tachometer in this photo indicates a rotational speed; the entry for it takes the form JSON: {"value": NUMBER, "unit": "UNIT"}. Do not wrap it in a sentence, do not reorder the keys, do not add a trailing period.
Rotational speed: {"value": 2500, "unit": "rpm"}
